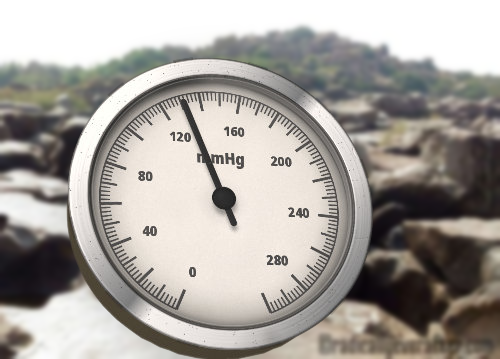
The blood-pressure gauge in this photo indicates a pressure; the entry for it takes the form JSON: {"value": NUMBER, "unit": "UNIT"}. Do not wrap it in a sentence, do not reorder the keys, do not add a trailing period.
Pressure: {"value": 130, "unit": "mmHg"}
